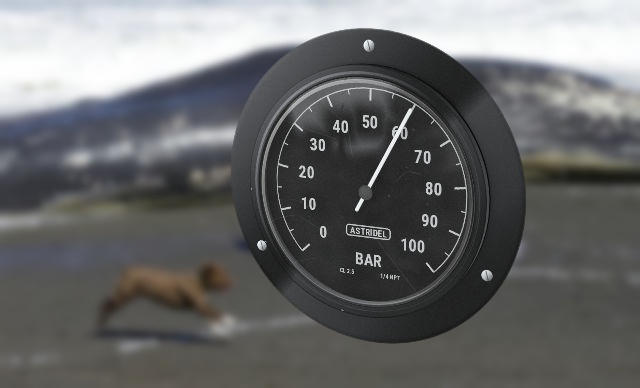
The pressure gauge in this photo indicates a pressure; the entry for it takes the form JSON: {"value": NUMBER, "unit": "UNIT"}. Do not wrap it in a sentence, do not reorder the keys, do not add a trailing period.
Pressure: {"value": 60, "unit": "bar"}
